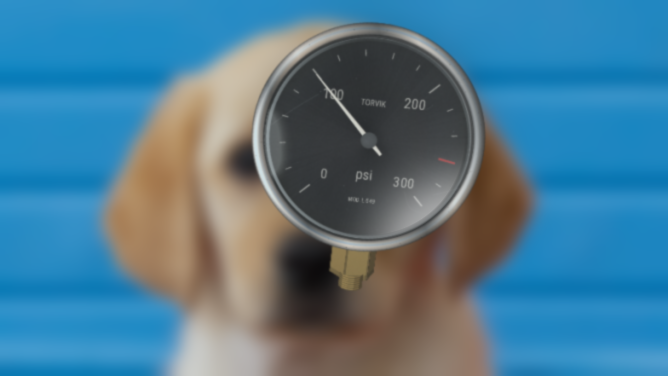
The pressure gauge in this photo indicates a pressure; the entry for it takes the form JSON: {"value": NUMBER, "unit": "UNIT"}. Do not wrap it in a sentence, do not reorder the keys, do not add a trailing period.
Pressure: {"value": 100, "unit": "psi"}
